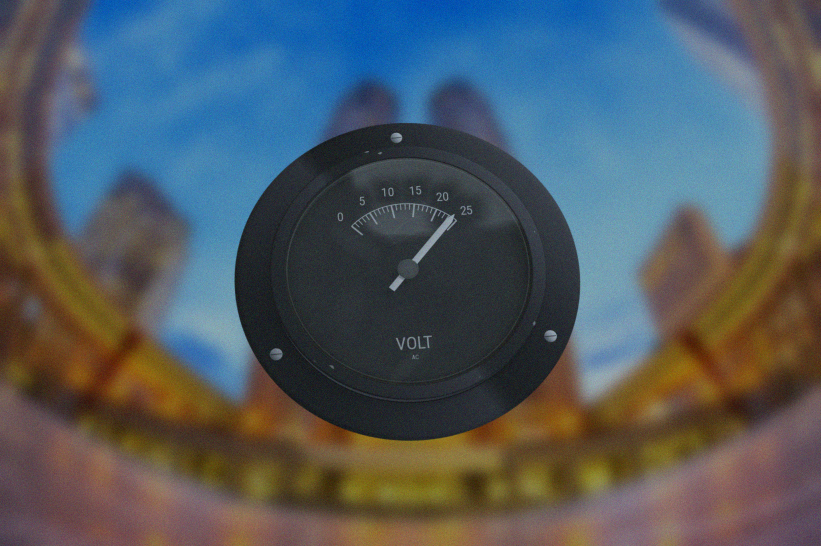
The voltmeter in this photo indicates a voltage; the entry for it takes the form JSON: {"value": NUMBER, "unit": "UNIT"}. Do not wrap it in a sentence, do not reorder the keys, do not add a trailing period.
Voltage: {"value": 24, "unit": "V"}
